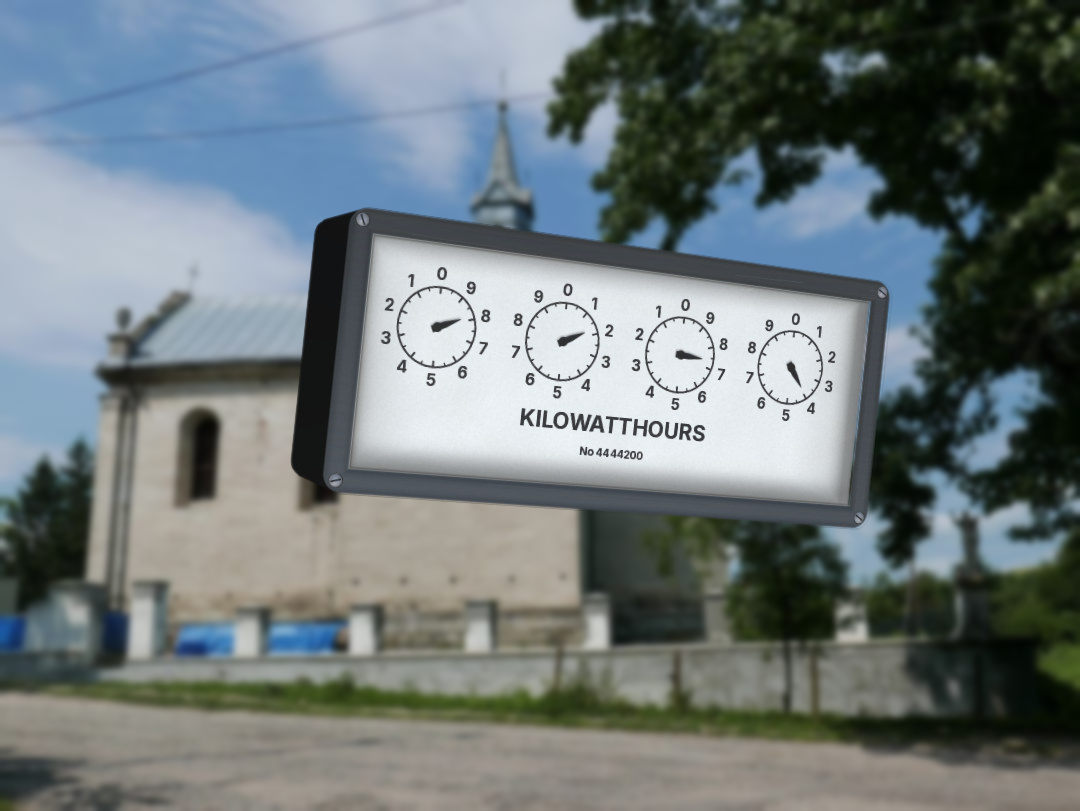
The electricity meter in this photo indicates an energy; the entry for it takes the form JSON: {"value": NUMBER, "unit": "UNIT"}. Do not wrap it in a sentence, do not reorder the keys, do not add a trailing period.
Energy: {"value": 8174, "unit": "kWh"}
